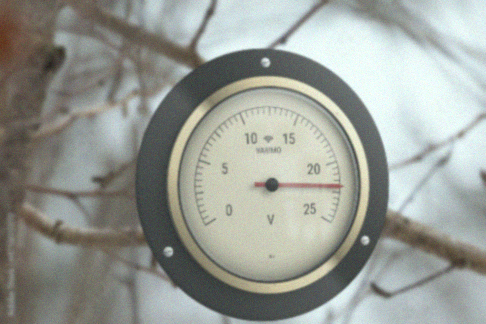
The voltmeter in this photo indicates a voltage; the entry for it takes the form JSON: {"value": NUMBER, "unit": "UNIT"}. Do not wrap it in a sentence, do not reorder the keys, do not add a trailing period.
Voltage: {"value": 22, "unit": "V"}
